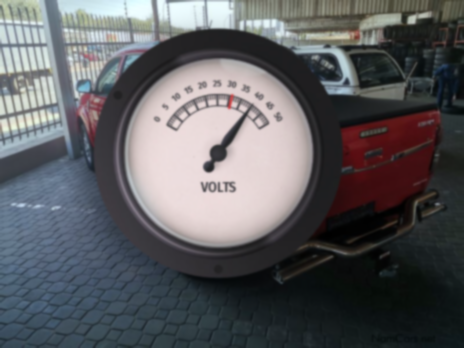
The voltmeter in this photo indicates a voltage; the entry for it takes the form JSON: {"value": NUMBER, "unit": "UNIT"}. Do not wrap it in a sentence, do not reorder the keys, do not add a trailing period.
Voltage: {"value": 40, "unit": "V"}
